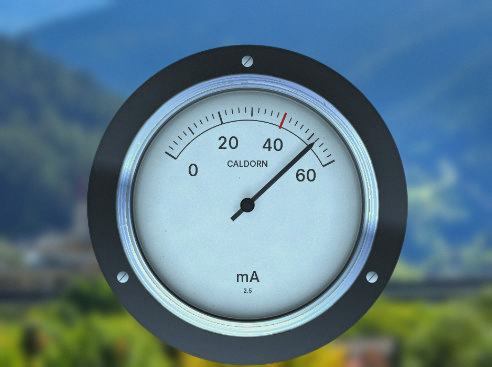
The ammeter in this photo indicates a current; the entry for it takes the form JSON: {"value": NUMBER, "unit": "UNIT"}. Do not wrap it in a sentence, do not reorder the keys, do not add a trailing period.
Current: {"value": 52, "unit": "mA"}
